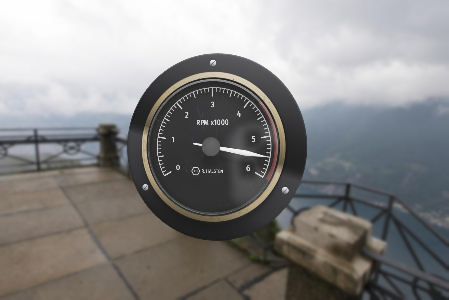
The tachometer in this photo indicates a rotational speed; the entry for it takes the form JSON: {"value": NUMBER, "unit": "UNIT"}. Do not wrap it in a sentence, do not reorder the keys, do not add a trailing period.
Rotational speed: {"value": 5500, "unit": "rpm"}
